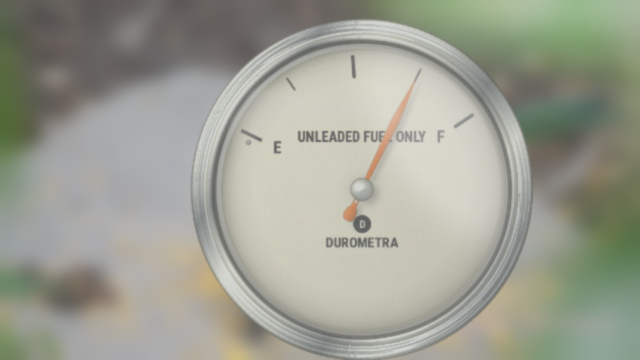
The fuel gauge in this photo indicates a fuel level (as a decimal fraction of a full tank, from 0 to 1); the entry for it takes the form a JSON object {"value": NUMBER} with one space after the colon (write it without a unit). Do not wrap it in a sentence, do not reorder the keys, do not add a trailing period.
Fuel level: {"value": 0.75}
